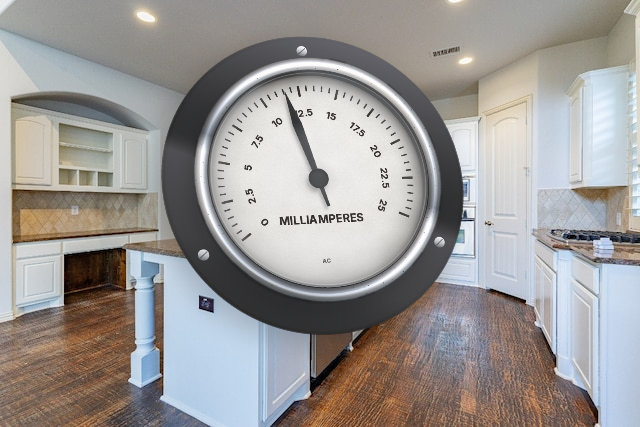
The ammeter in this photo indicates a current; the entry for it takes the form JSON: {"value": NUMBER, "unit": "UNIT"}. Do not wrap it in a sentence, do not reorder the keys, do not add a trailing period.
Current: {"value": 11.5, "unit": "mA"}
